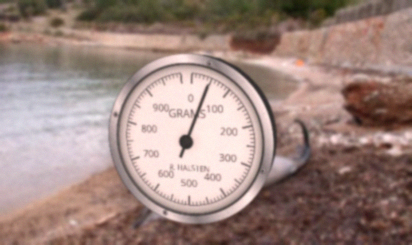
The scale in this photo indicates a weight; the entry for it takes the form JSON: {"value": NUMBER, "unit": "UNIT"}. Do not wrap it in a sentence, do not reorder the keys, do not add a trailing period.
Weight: {"value": 50, "unit": "g"}
